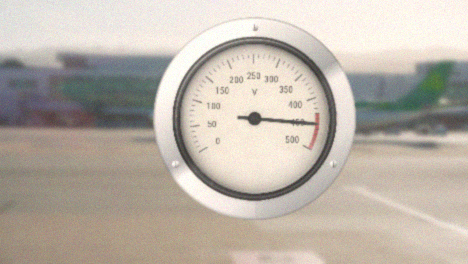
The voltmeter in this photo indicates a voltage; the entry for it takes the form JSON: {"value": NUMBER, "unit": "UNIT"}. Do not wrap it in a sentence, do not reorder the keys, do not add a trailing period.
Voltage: {"value": 450, "unit": "V"}
